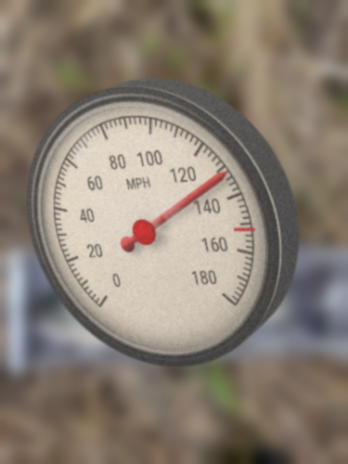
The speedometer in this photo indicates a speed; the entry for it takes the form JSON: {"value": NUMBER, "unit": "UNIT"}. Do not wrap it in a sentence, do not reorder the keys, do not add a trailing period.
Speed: {"value": 132, "unit": "mph"}
